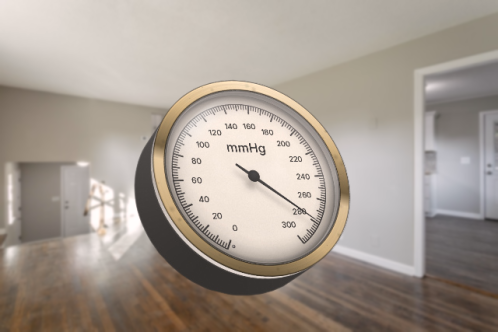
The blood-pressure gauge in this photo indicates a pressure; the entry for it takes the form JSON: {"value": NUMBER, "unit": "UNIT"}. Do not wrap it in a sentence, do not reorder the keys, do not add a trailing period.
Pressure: {"value": 280, "unit": "mmHg"}
